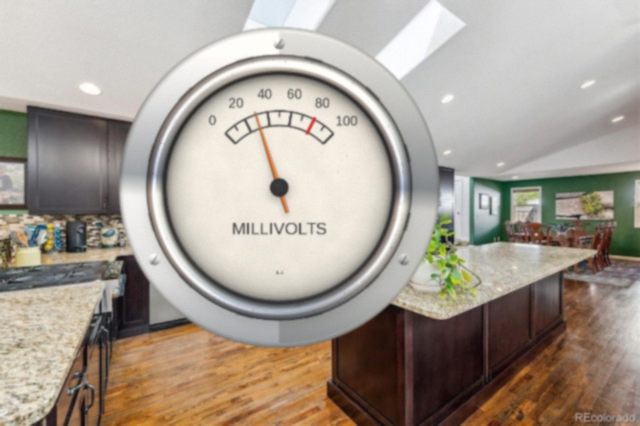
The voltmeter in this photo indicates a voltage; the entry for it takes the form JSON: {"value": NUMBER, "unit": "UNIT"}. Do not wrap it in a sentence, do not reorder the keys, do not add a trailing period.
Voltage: {"value": 30, "unit": "mV"}
